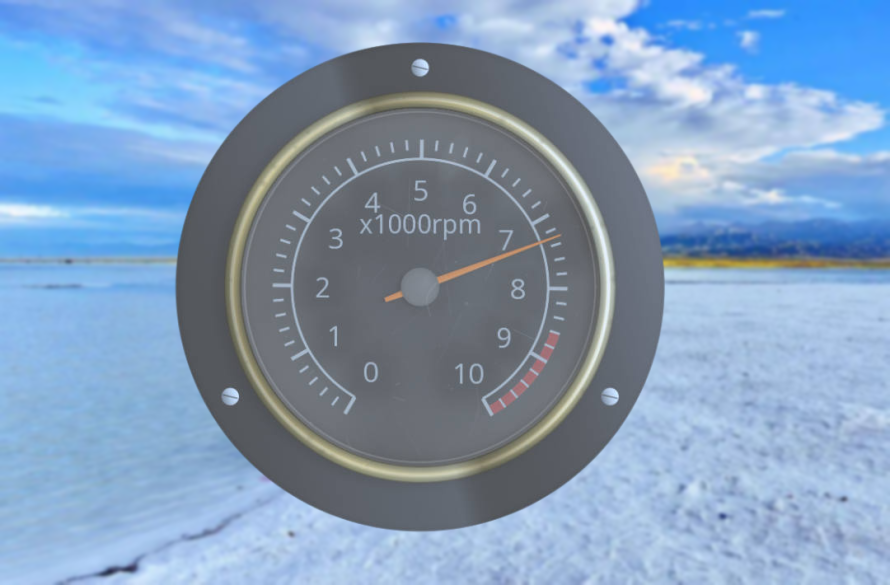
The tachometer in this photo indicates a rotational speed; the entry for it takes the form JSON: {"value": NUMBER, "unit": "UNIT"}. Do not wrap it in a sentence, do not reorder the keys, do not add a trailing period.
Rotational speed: {"value": 7300, "unit": "rpm"}
